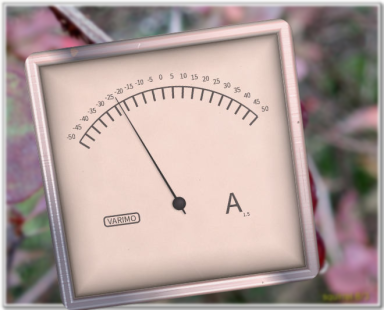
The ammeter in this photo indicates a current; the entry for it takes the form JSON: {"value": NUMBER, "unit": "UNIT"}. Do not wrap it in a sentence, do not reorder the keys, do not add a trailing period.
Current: {"value": -22.5, "unit": "A"}
